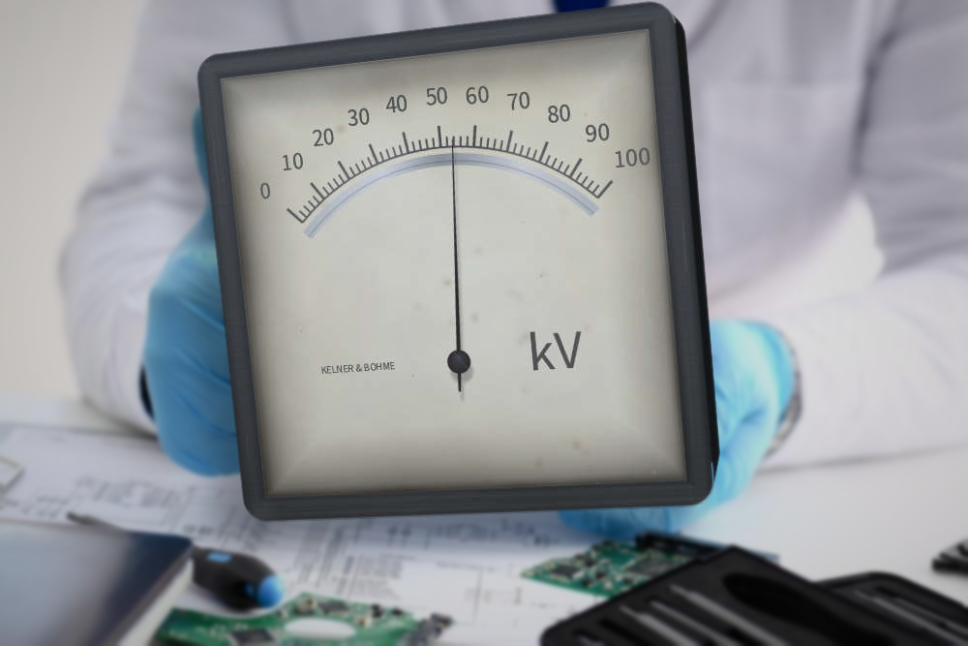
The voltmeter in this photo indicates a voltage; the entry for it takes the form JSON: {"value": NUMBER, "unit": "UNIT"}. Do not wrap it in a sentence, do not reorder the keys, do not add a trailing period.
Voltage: {"value": 54, "unit": "kV"}
